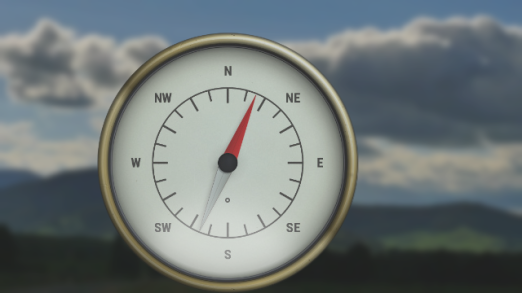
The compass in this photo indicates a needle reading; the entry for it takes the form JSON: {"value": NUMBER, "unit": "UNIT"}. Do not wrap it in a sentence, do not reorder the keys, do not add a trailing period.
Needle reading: {"value": 22.5, "unit": "°"}
